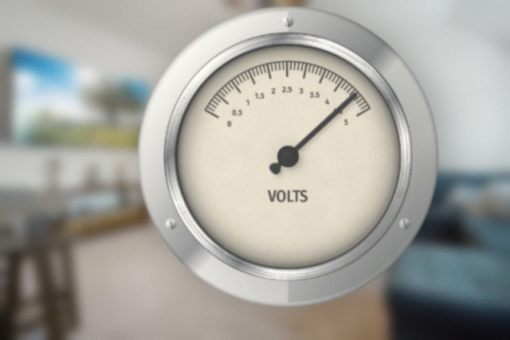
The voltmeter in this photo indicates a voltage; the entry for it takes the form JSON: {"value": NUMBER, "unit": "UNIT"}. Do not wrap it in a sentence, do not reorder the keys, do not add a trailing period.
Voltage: {"value": 4.5, "unit": "V"}
